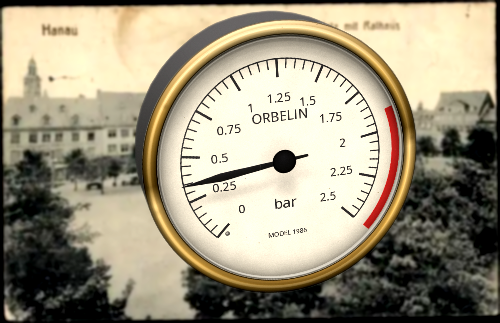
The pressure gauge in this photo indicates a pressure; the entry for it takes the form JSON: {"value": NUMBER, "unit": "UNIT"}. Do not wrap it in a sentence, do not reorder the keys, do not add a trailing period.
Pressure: {"value": 0.35, "unit": "bar"}
